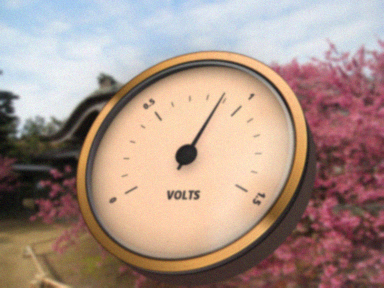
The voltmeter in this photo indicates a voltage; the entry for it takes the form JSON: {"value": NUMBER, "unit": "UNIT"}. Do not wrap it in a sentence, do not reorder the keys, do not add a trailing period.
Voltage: {"value": 0.9, "unit": "V"}
